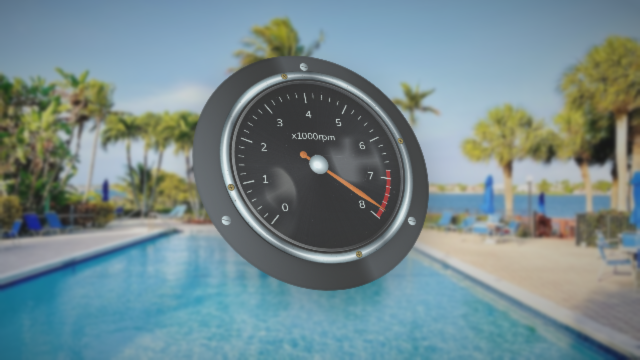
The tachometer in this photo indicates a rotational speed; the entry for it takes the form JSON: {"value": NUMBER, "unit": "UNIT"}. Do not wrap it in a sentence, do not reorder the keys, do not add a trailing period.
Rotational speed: {"value": 7800, "unit": "rpm"}
